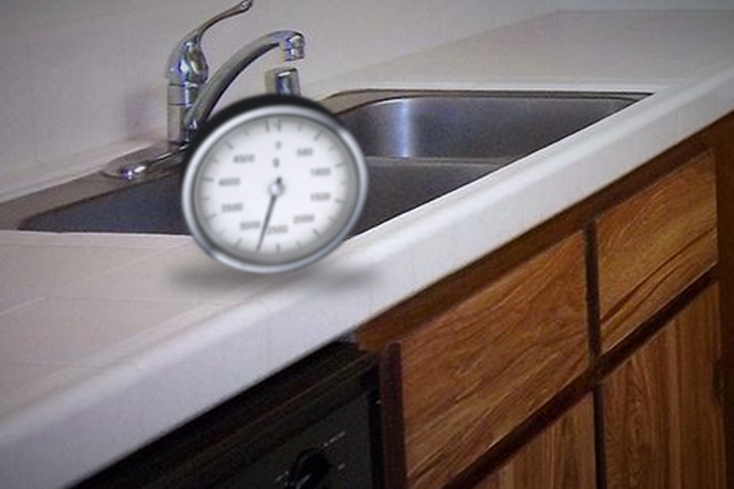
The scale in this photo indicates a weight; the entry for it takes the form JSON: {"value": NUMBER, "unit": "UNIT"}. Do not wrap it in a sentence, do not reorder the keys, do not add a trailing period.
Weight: {"value": 2750, "unit": "g"}
